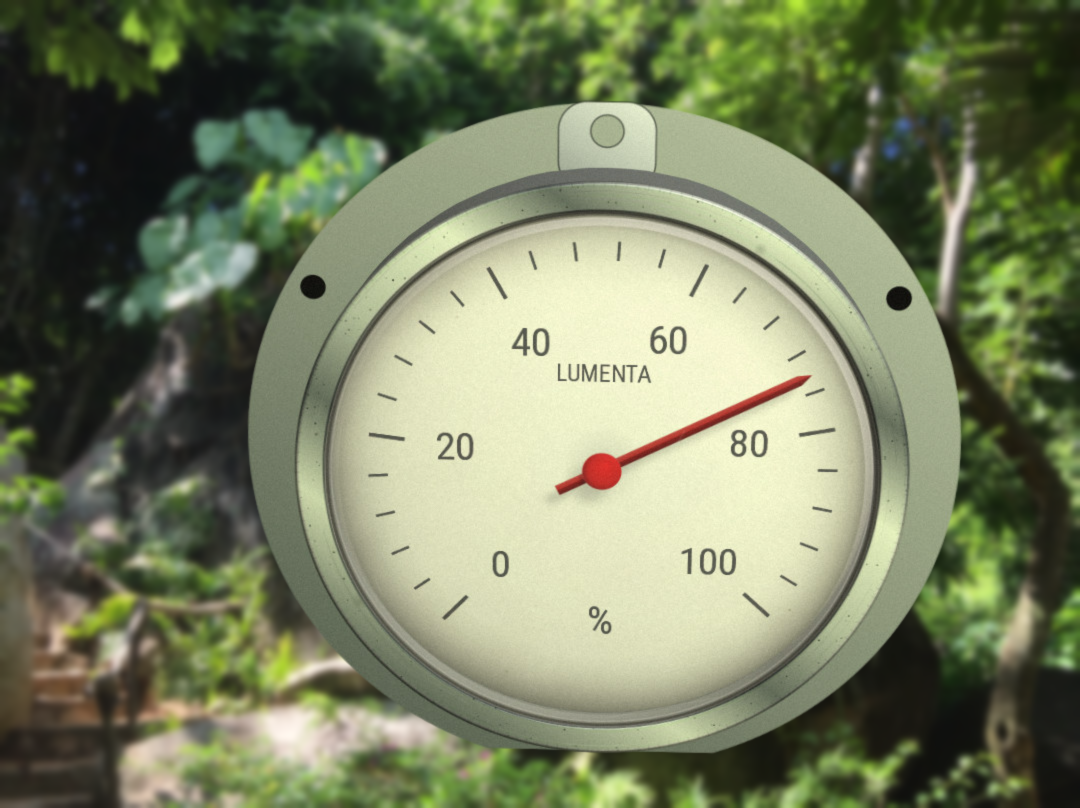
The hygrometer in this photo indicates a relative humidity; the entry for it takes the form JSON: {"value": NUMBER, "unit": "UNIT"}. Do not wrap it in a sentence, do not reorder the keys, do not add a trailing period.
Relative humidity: {"value": 74, "unit": "%"}
